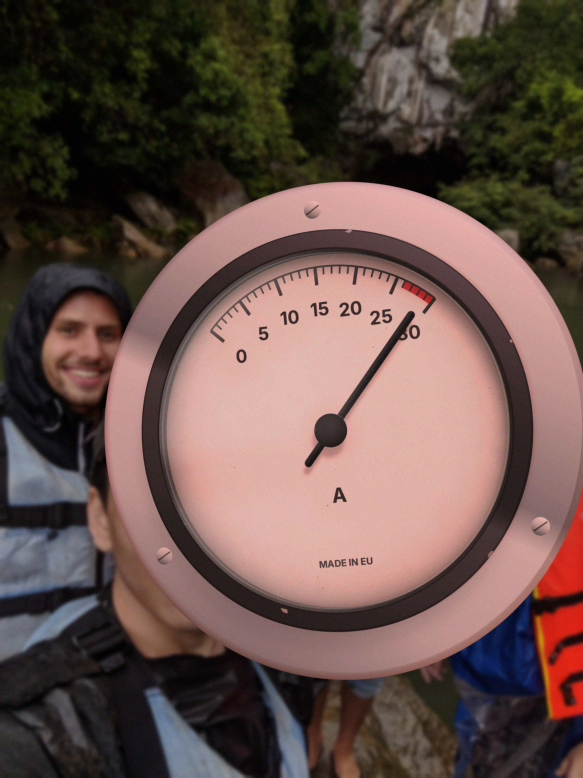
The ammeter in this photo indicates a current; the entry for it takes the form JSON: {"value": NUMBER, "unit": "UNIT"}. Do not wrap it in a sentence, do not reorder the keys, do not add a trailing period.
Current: {"value": 29, "unit": "A"}
